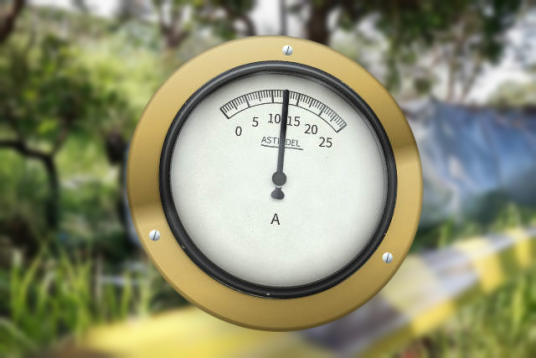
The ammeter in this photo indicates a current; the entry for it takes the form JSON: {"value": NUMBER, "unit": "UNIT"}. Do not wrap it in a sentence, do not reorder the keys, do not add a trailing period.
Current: {"value": 12.5, "unit": "A"}
